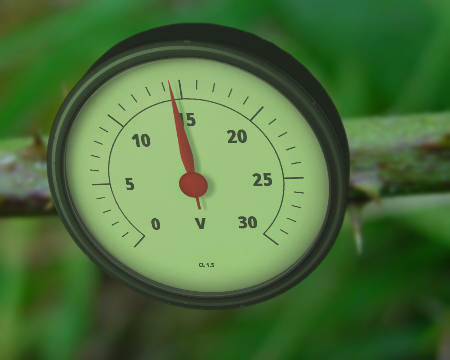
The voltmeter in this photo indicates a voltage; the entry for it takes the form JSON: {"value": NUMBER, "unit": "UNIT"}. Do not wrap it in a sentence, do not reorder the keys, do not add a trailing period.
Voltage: {"value": 14.5, "unit": "V"}
